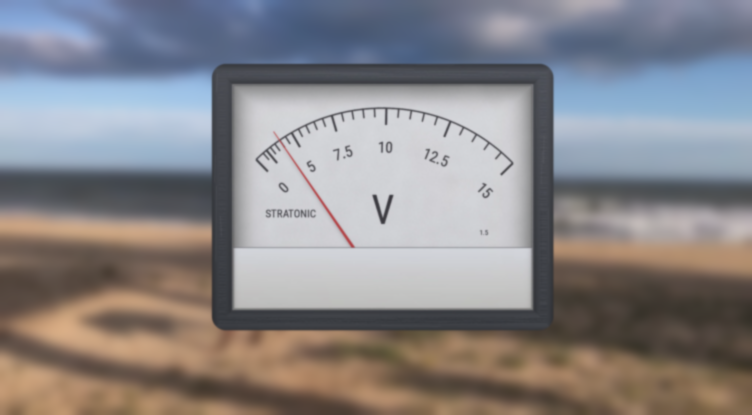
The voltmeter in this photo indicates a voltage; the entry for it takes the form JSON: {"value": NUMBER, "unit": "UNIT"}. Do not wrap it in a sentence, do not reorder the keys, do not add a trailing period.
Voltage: {"value": 4, "unit": "V"}
